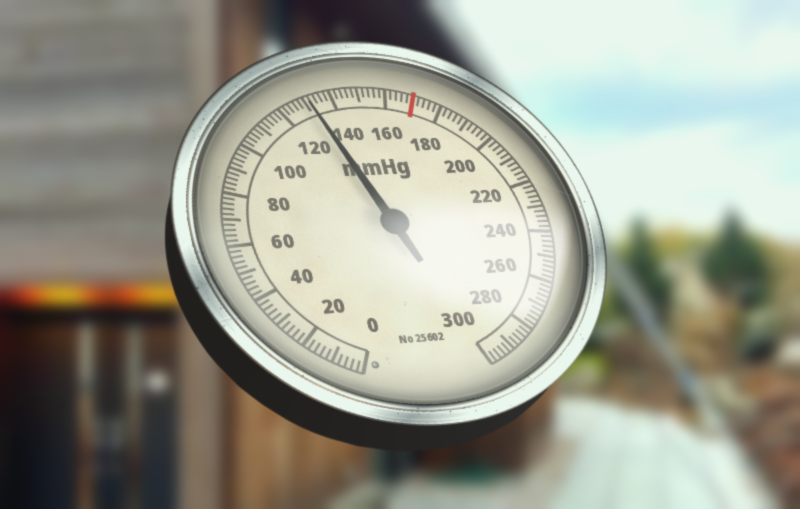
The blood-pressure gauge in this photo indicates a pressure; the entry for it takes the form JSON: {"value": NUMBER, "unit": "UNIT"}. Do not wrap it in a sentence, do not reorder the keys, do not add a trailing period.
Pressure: {"value": 130, "unit": "mmHg"}
